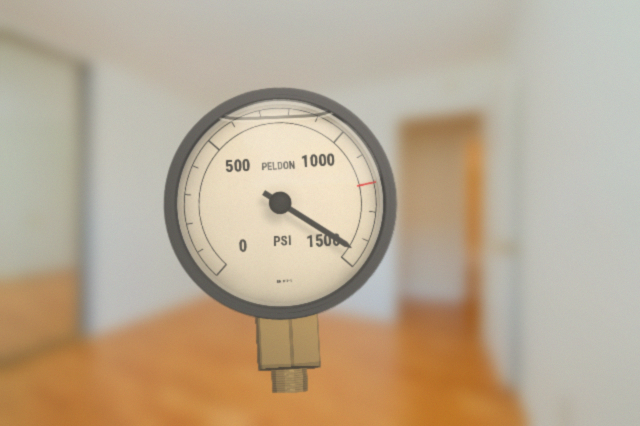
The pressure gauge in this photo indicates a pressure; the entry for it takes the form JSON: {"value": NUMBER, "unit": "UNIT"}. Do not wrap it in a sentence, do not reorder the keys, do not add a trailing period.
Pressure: {"value": 1450, "unit": "psi"}
